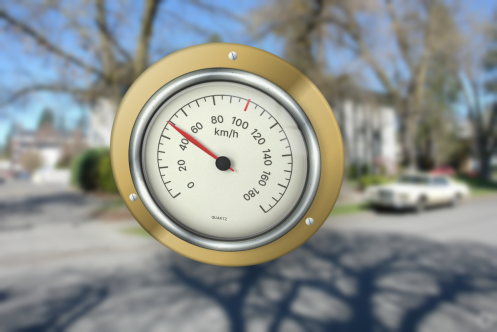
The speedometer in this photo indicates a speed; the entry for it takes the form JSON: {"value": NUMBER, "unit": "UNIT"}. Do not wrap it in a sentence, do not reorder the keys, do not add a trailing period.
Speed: {"value": 50, "unit": "km/h"}
